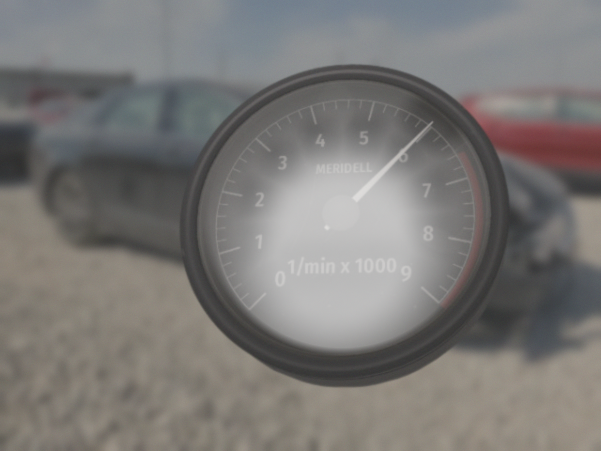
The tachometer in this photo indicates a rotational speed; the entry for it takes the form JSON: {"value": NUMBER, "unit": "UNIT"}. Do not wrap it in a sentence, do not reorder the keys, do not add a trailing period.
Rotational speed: {"value": 6000, "unit": "rpm"}
